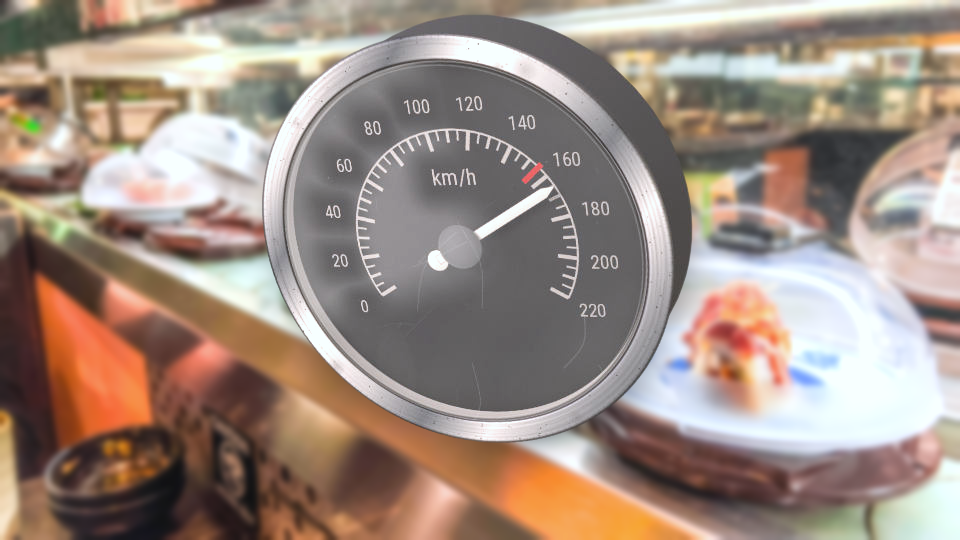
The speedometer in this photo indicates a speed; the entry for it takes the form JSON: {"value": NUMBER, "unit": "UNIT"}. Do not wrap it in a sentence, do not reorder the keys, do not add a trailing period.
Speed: {"value": 165, "unit": "km/h"}
